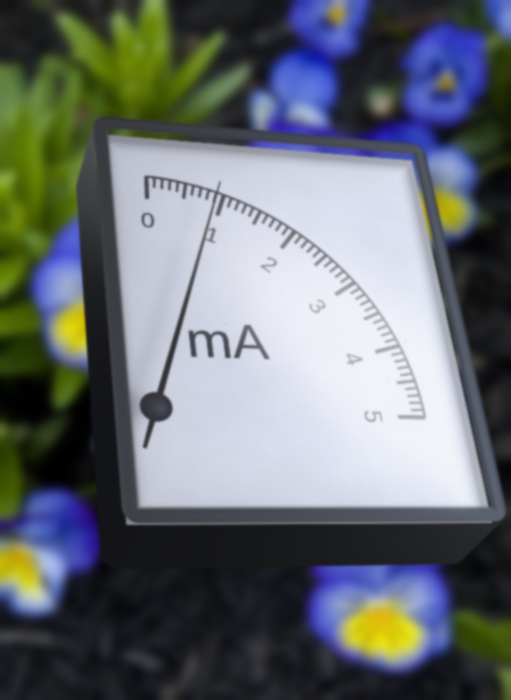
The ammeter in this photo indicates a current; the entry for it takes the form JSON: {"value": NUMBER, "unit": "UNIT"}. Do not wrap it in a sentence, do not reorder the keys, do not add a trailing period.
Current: {"value": 0.9, "unit": "mA"}
